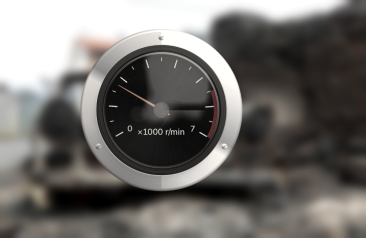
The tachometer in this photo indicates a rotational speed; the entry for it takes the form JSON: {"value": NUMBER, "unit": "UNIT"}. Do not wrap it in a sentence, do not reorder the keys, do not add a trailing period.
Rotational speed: {"value": 1750, "unit": "rpm"}
